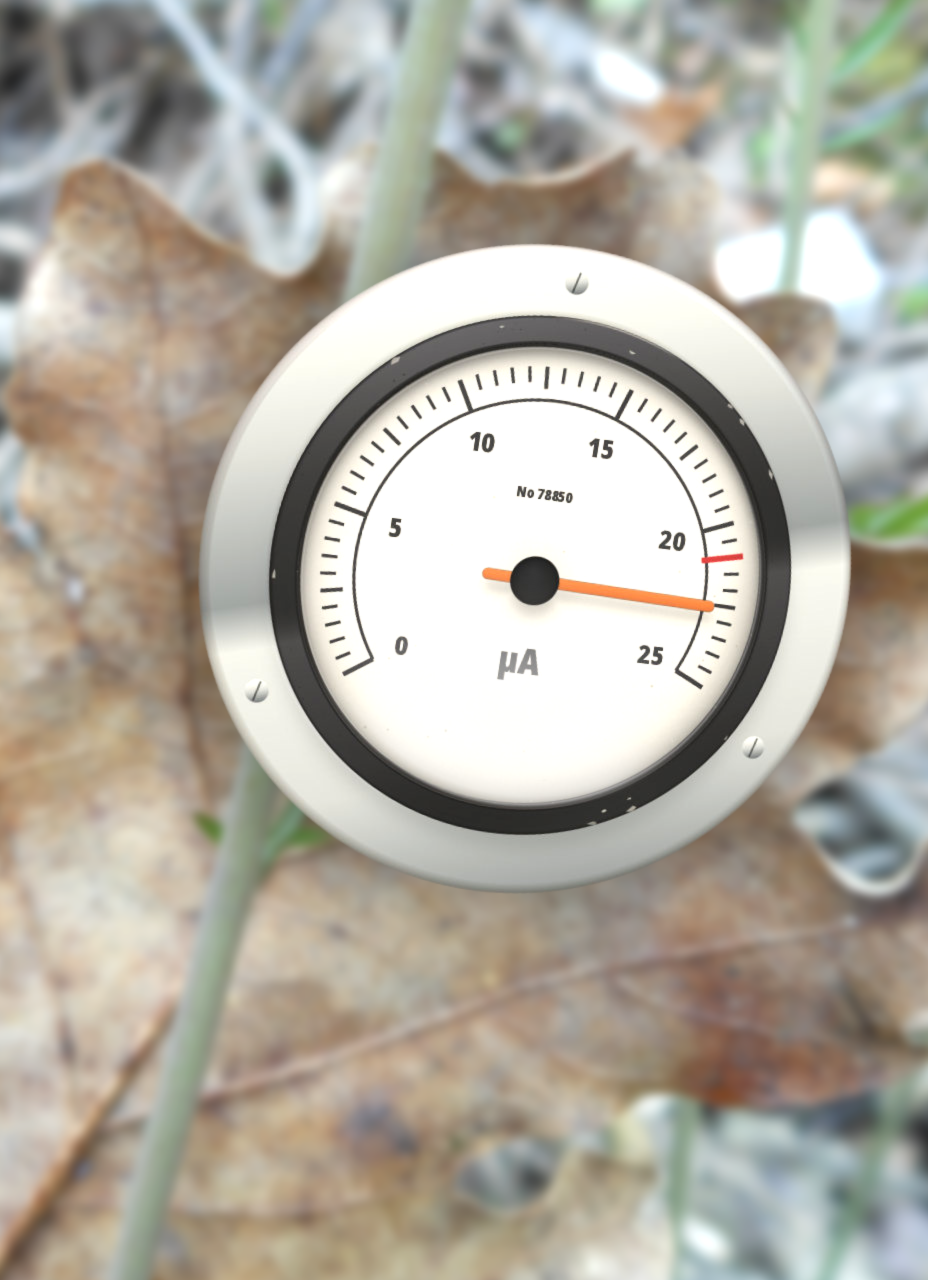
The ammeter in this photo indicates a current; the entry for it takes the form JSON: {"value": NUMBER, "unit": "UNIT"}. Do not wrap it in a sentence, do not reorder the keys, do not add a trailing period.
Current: {"value": 22.5, "unit": "µA"}
